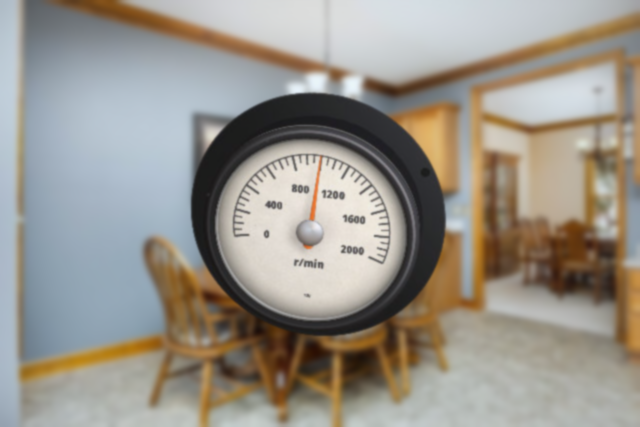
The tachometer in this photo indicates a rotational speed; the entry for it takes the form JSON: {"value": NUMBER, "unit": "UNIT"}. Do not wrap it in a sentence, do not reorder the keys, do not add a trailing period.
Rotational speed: {"value": 1000, "unit": "rpm"}
